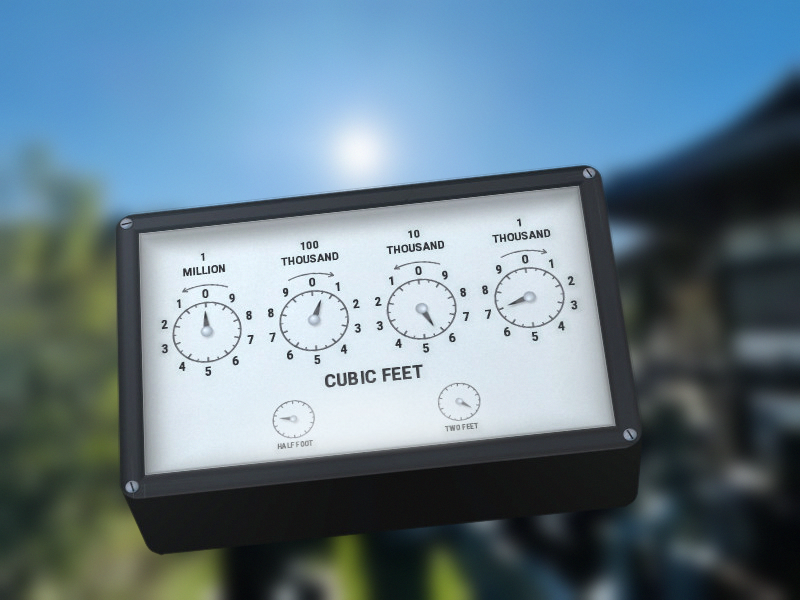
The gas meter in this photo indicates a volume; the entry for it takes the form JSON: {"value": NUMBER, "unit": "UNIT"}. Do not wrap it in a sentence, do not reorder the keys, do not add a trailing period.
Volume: {"value": 5700, "unit": "ft³"}
